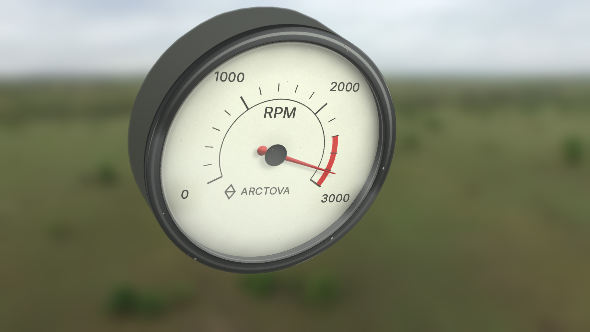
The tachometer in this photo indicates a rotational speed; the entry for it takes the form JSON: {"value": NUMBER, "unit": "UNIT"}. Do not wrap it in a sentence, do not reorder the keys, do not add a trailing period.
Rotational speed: {"value": 2800, "unit": "rpm"}
